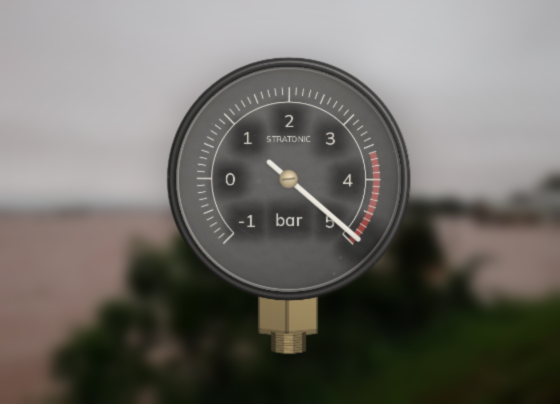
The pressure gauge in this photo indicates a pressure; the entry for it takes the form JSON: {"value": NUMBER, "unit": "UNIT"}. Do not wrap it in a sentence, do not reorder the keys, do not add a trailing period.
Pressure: {"value": 4.9, "unit": "bar"}
